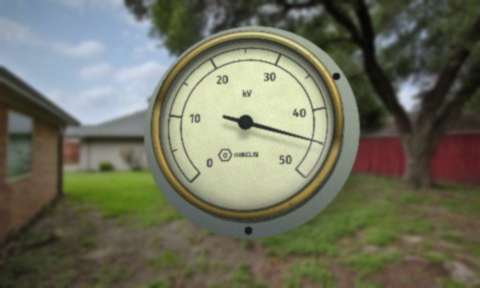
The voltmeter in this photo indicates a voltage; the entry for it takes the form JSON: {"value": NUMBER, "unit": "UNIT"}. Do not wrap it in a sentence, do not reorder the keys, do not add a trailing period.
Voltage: {"value": 45, "unit": "kV"}
